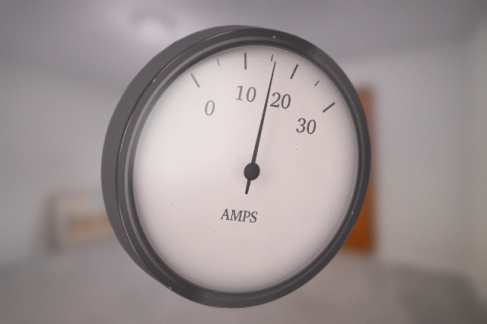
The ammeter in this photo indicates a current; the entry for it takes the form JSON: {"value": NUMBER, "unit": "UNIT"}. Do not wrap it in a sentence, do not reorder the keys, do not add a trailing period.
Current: {"value": 15, "unit": "A"}
